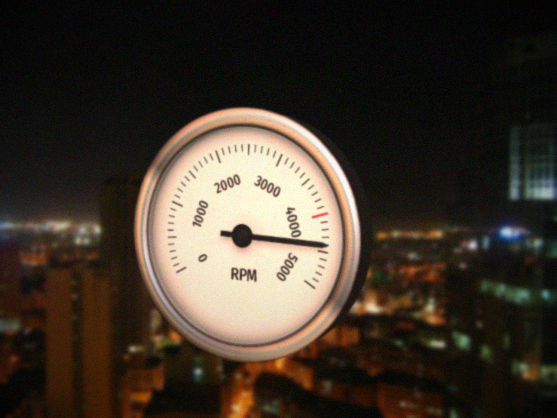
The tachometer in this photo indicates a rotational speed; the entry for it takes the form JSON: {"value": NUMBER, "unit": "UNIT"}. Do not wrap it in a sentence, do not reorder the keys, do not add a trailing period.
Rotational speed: {"value": 4400, "unit": "rpm"}
